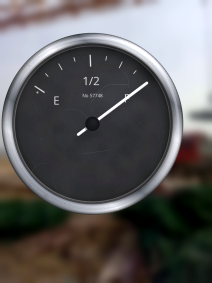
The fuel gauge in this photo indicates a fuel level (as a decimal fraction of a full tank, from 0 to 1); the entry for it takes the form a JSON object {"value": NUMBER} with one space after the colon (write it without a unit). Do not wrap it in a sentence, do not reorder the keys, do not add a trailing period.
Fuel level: {"value": 1}
